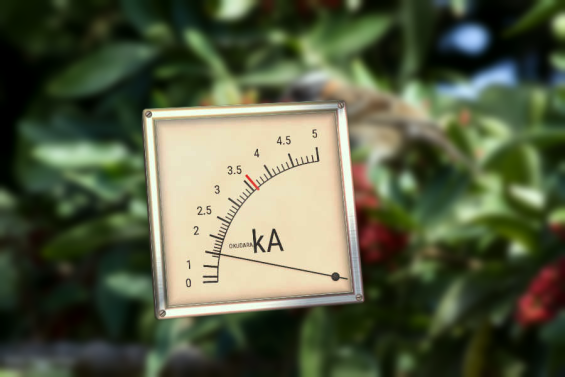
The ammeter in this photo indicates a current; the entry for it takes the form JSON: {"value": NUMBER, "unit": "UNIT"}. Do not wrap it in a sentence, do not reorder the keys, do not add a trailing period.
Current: {"value": 1.5, "unit": "kA"}
